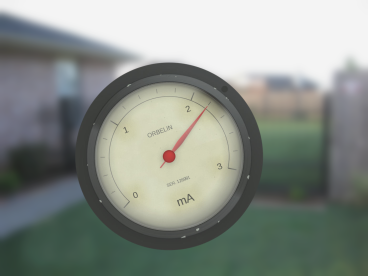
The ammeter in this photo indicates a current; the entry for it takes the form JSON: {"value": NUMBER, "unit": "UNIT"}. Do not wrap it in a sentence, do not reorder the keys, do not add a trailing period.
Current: {"value": 2.2, "unit": "mA"}
